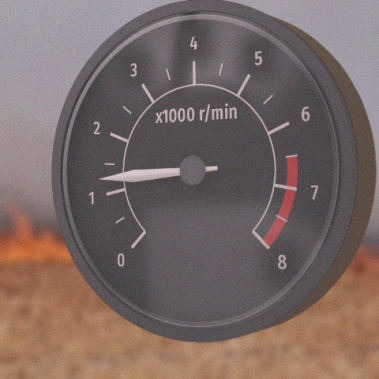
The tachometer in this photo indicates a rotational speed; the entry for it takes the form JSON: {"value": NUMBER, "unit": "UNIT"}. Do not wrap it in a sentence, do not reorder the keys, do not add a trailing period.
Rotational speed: {"value": 1250, "unit": "rpm"}
